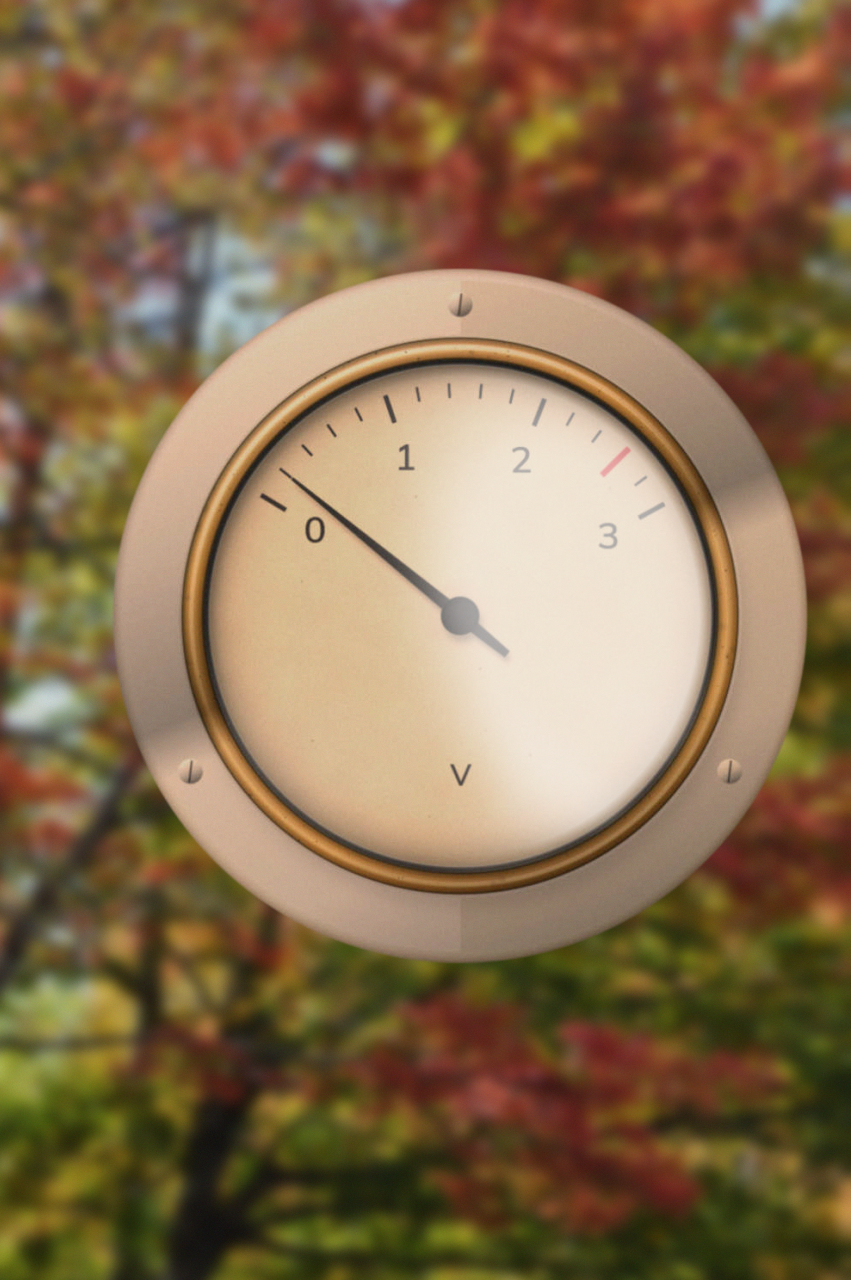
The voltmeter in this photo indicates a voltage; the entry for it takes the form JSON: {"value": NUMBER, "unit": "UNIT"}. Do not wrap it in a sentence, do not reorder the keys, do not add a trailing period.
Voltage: {"value": 0.2, "unit": "V"}
